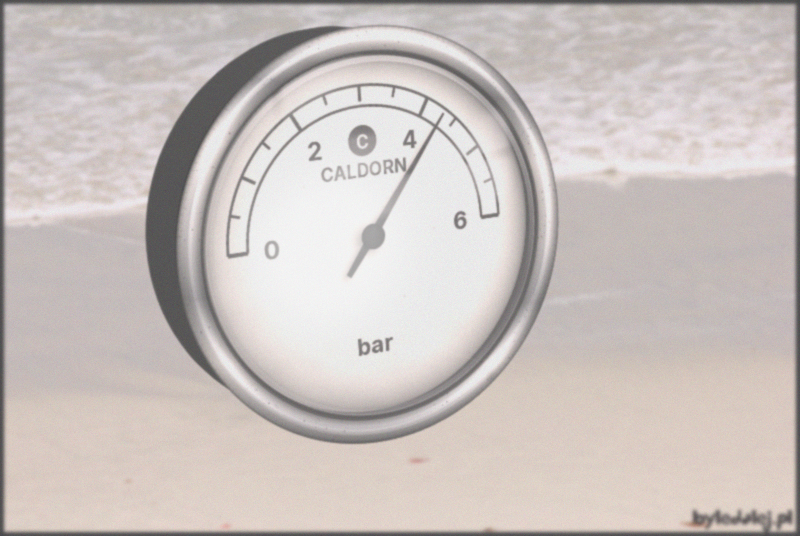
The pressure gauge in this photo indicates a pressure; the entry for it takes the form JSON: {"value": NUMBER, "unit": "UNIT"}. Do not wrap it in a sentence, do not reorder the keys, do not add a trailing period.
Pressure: {"value": 4.25, "unit": "bar"}
